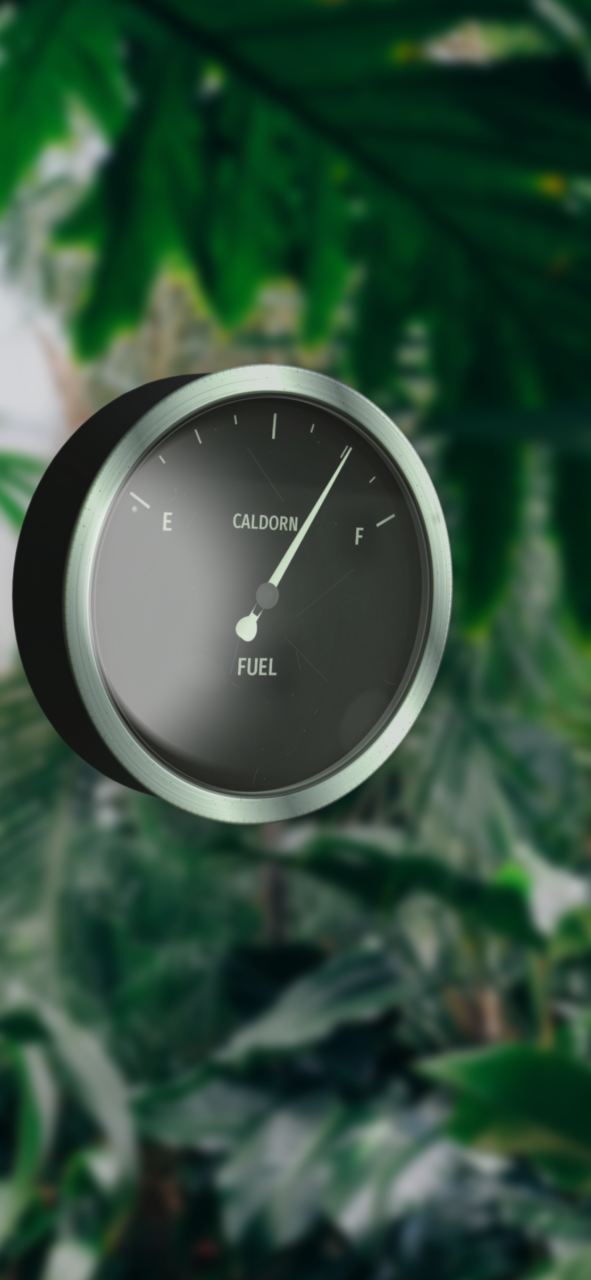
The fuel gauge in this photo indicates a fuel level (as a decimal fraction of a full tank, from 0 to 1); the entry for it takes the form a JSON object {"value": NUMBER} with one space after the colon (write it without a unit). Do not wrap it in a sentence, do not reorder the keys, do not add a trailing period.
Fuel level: {"value": 0.75}
